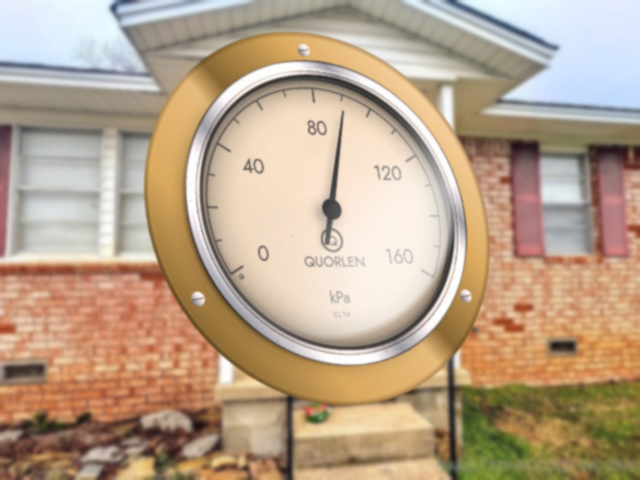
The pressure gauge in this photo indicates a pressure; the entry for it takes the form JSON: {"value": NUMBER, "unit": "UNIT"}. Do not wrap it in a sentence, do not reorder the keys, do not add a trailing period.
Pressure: {"value": 90, "unit": "kPa"}
